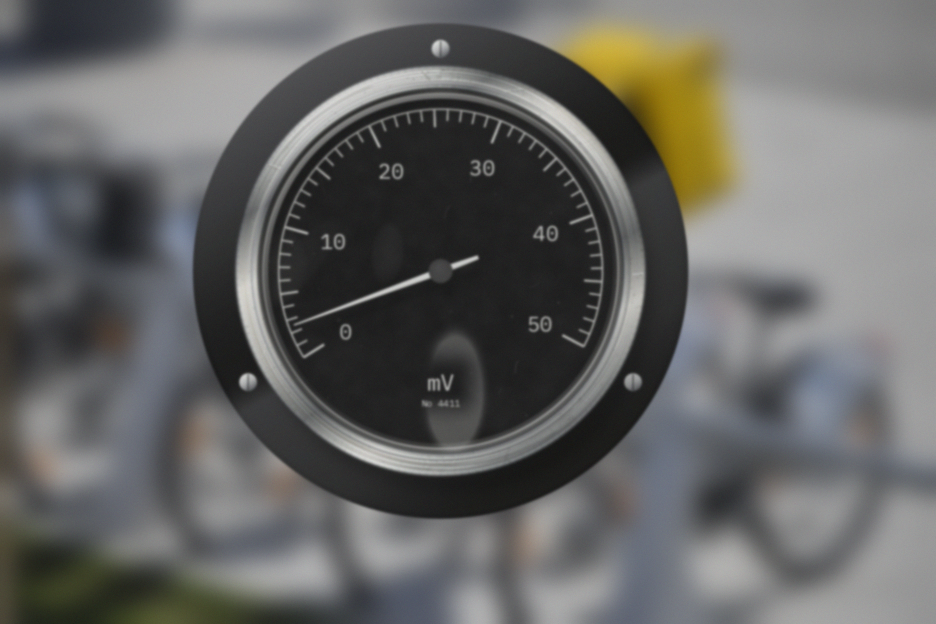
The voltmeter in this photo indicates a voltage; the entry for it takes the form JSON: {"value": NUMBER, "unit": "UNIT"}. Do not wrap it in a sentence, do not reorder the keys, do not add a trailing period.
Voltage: {"value": 2.5, "unit": "mV"}
